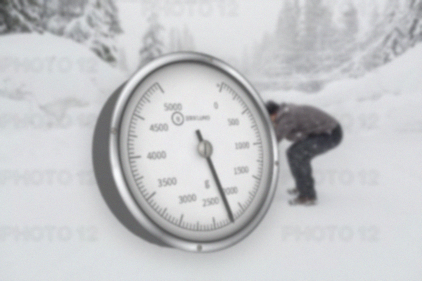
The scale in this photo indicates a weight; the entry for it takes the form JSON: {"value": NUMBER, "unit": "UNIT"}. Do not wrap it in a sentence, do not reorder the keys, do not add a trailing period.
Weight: {"value": 2250, "unit": "g"}
